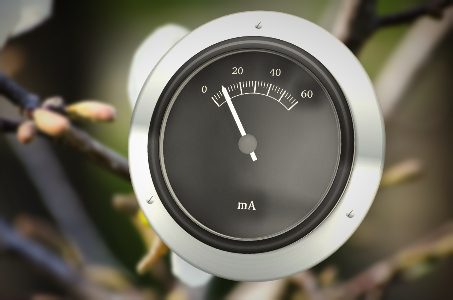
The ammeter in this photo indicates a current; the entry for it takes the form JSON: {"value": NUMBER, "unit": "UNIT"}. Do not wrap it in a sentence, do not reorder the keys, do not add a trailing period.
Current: {"value": 10, "unit": "mA"}
